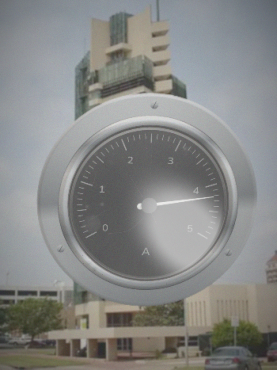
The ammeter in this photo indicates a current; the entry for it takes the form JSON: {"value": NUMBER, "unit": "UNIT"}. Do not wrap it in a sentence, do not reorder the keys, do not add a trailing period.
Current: {"value": 4.2, "unit": "A"}
